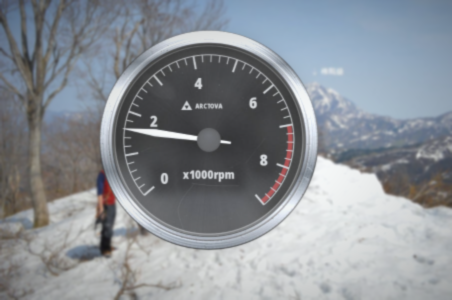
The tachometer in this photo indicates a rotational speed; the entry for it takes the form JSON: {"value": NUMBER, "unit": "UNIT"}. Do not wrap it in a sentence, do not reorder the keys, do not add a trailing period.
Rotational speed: {"value": 1600, "unit": "rpm"}
